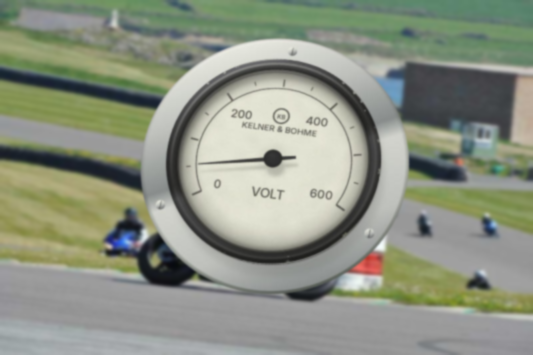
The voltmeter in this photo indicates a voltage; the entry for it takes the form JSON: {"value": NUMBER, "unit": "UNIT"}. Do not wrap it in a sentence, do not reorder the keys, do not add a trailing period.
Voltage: {"value": 50, "unit": "V"}
